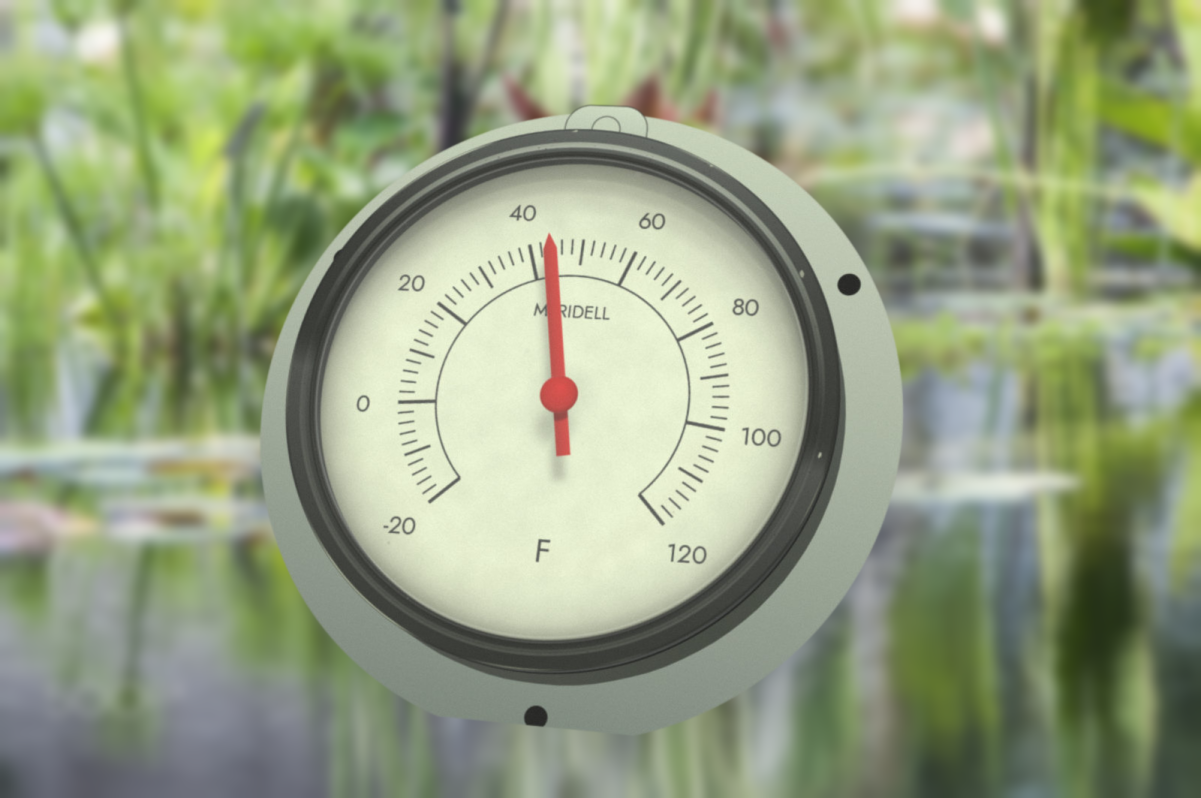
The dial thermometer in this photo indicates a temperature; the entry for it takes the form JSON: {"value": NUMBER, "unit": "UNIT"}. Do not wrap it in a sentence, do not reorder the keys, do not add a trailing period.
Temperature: {"value": 44, "unit": "°F"}
